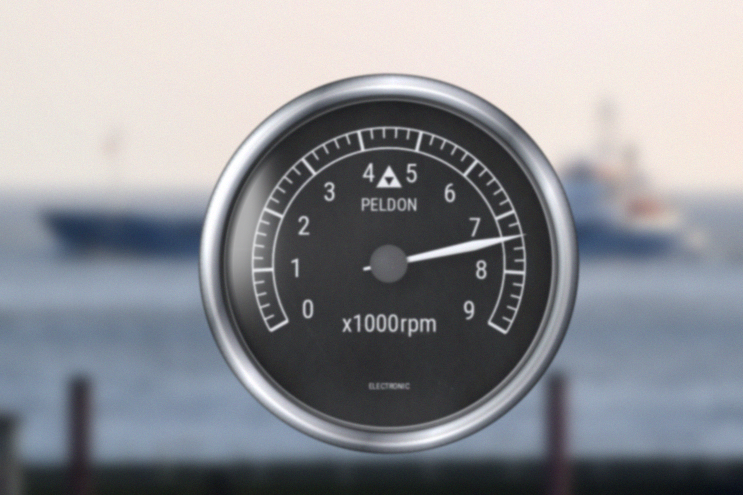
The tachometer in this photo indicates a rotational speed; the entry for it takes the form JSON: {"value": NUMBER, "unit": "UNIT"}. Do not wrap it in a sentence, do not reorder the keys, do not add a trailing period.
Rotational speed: {"value": 7400, "unit": "rpm"}
